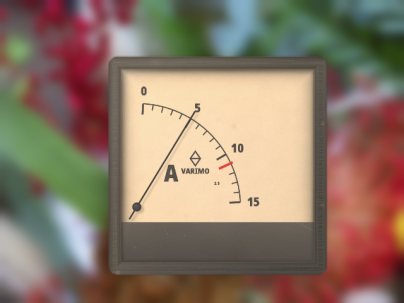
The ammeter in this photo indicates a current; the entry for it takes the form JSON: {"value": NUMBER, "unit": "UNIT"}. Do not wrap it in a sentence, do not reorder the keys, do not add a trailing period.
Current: {"value": 5, "unit": "A"}
